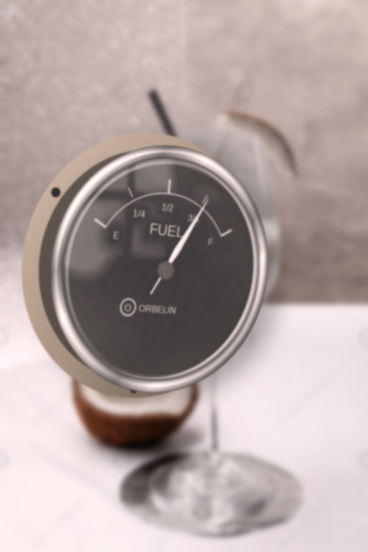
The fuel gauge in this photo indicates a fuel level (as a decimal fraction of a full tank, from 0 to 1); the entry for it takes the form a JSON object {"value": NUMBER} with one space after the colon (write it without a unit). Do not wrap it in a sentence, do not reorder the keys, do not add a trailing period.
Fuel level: {"value": 0.75}
